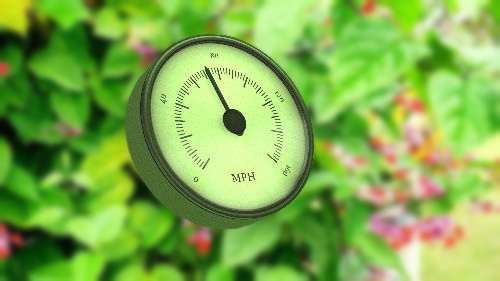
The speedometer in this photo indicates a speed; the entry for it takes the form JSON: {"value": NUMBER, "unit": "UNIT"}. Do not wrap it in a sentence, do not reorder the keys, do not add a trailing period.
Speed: {"value": 70, "unit": "mph"}
